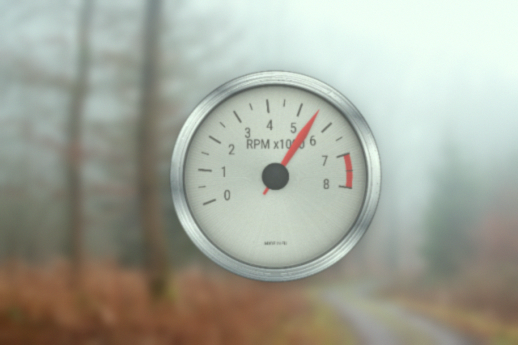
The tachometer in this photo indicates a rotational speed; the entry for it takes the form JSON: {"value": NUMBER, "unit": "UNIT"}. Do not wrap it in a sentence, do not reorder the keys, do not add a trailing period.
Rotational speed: {"value": 5500, "unit": "rpm"}
